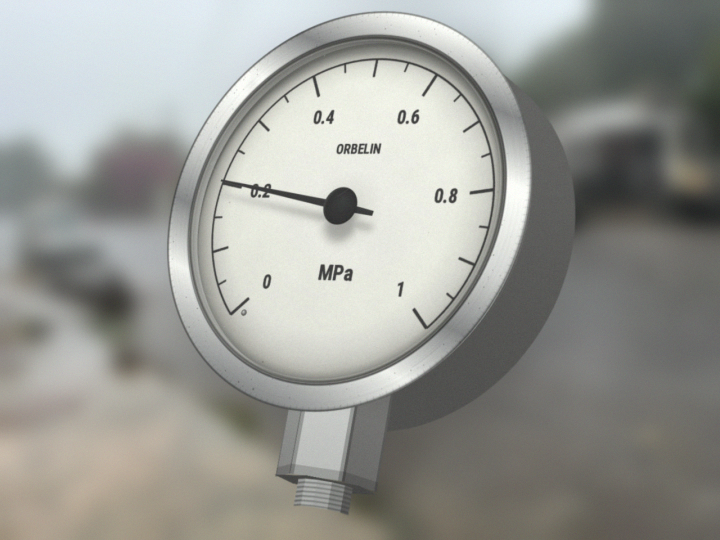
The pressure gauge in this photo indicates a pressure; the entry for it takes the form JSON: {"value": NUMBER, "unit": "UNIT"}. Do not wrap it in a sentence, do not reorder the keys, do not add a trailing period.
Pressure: {"value": 0.2, "unit": "MPa"}
